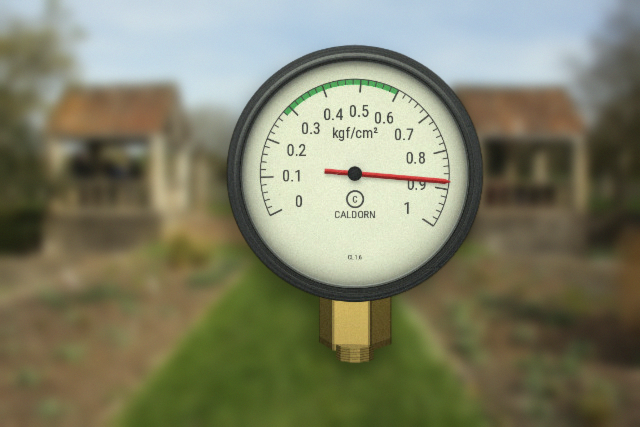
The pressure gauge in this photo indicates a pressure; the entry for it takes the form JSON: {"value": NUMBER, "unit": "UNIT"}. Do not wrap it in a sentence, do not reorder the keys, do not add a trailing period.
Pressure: {"value": 0.88, "unit": "kg/cm²"}
